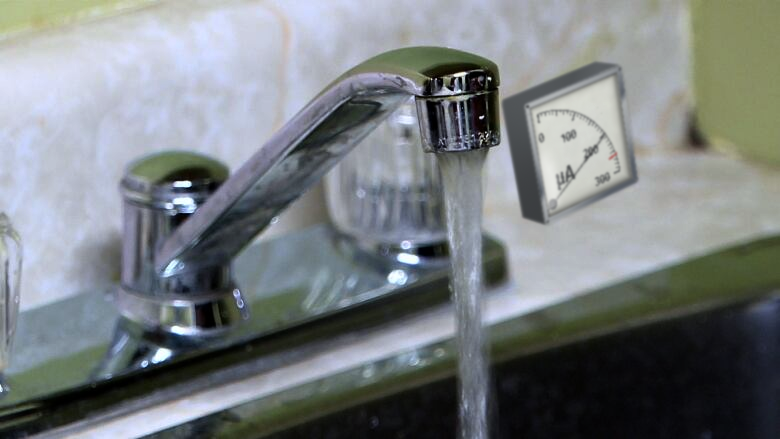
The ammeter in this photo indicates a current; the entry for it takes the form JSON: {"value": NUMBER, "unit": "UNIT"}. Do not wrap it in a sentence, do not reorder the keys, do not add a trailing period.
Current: {"value": 200, "unit": "µA"}
